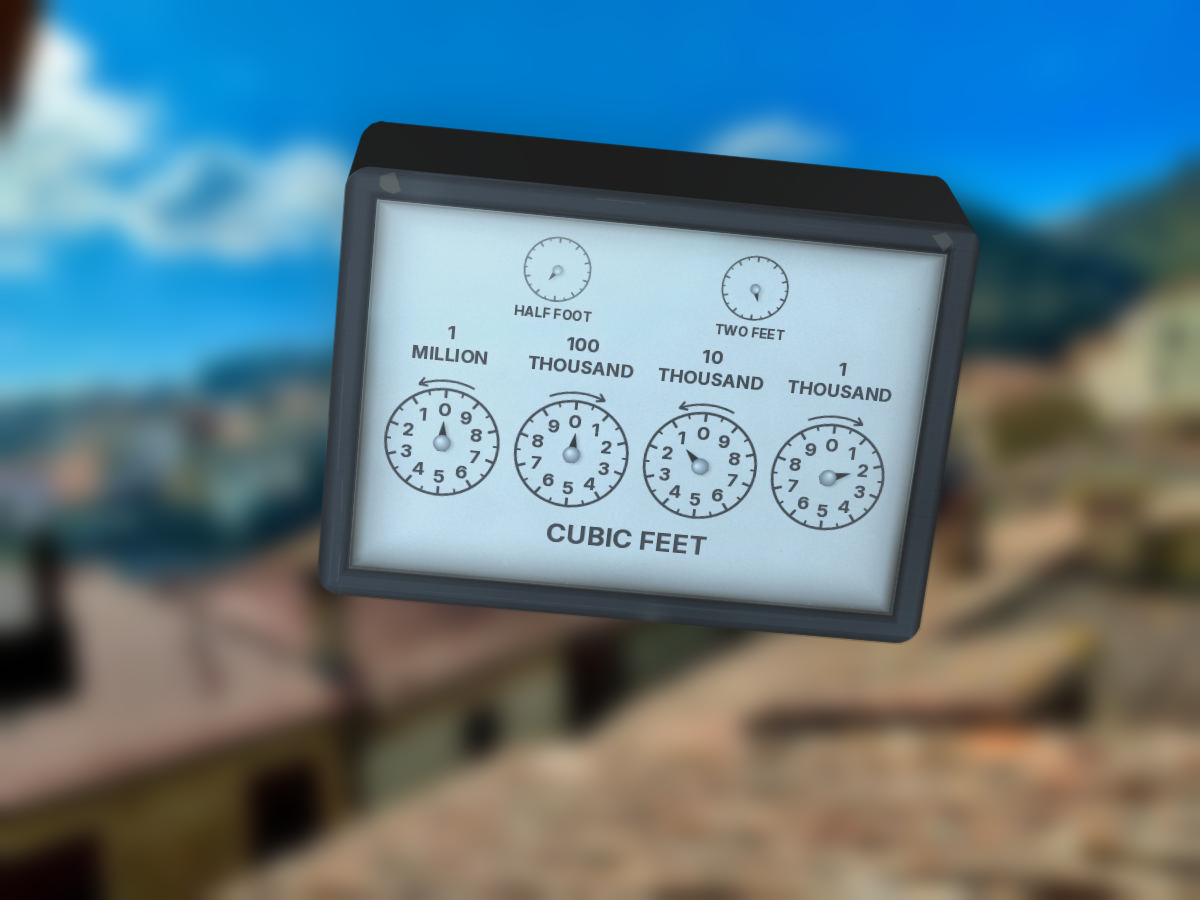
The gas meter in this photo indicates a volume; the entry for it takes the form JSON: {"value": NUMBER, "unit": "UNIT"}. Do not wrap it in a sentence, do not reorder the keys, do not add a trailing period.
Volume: {"value": 1200, "unit": "ft³"}
